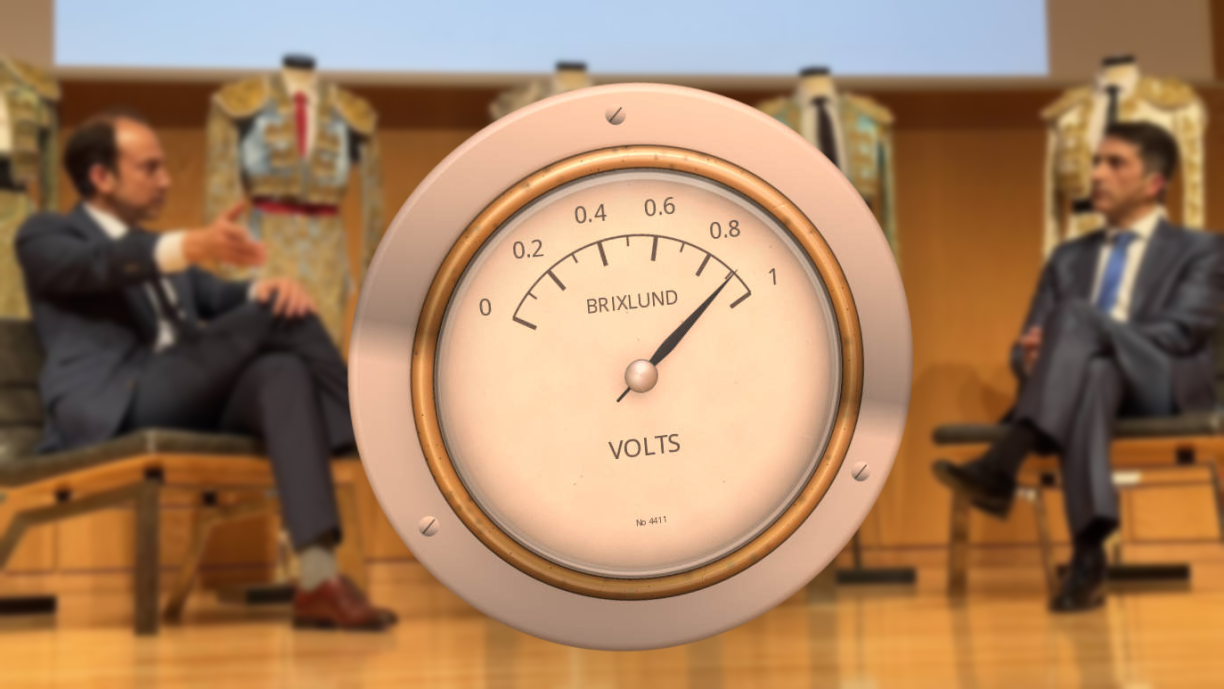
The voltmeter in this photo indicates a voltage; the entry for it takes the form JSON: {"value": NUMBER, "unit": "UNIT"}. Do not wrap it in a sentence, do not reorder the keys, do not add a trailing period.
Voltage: {"value": 0.9, "unit": "V"}
